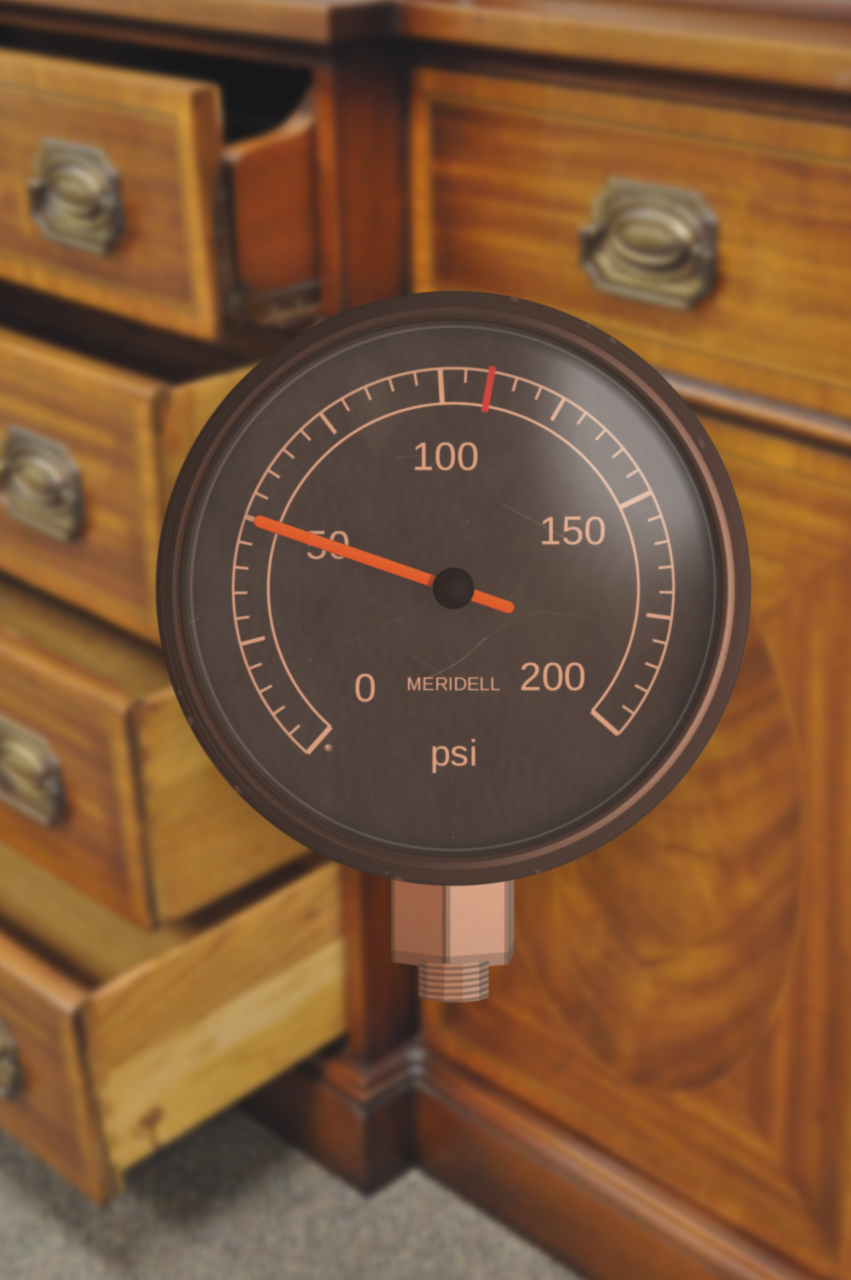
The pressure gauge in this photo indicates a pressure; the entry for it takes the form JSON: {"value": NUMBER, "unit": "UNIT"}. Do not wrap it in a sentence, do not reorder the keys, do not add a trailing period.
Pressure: {"value": 50, "unit": "psi"}
